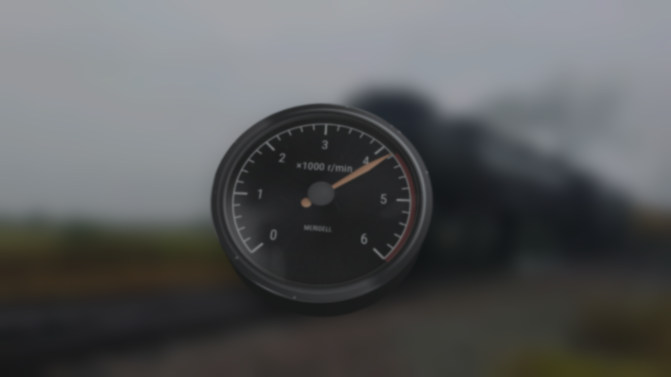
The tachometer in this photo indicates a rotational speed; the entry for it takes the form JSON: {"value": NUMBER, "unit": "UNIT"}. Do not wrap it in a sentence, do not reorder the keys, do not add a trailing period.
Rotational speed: {"value": 4200, "unit": "rpm"}
